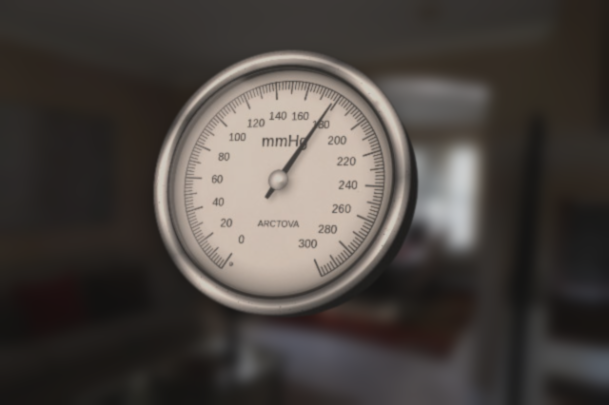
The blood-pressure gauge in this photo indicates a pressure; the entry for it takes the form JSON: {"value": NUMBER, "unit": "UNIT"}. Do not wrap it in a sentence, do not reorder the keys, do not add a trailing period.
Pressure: {"value": 180, "unit": "mmHg"}
